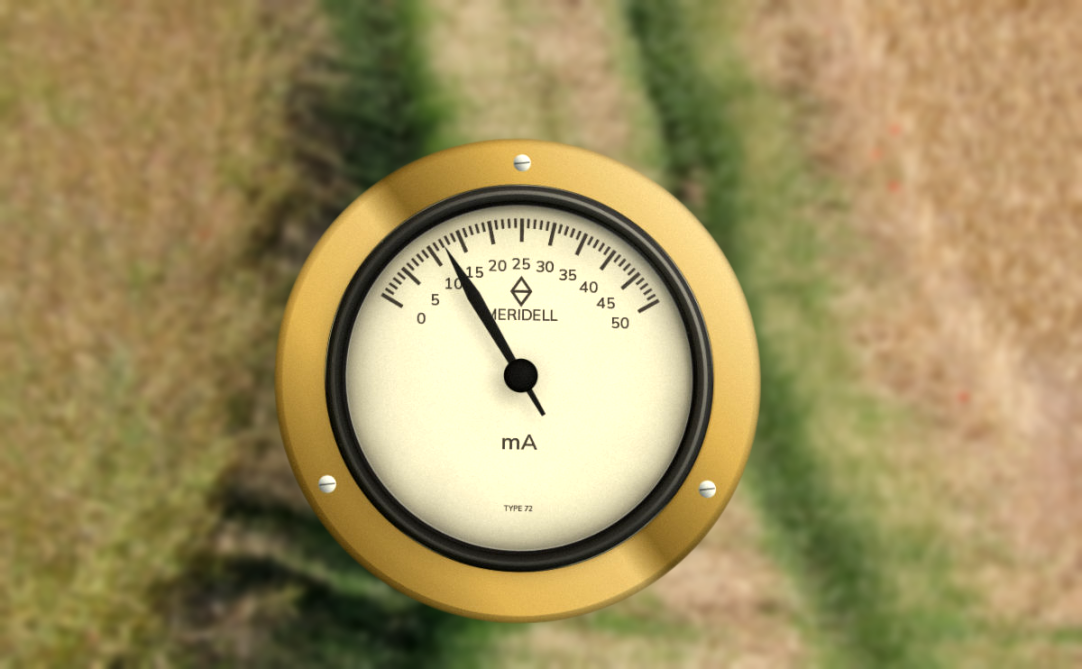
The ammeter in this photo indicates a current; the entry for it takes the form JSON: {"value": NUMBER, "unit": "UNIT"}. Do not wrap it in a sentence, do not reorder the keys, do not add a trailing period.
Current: {"value": 12, "unit": "mA"}
